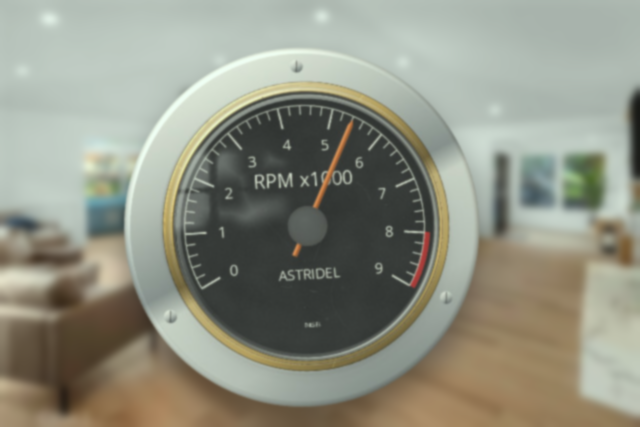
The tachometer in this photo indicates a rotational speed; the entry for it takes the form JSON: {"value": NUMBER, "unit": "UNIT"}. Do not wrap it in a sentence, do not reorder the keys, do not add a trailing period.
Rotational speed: {"value": 5400, "unit": "rpm"}
